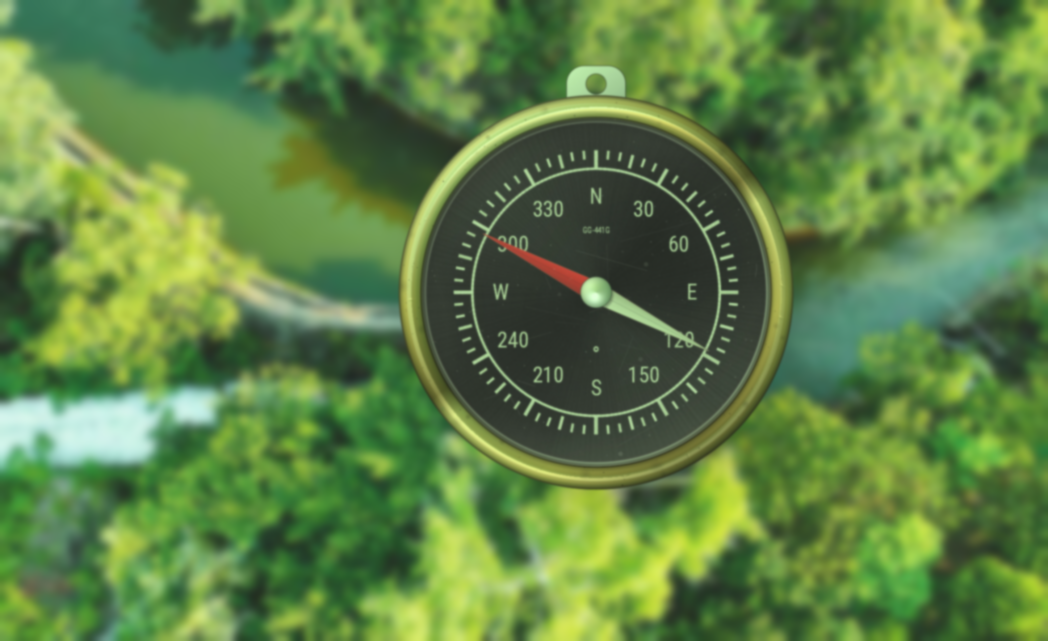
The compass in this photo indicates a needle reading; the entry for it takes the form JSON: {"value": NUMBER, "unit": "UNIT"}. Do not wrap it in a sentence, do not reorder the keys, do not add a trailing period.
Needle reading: {"value": 297.5, "unit": "°"}
